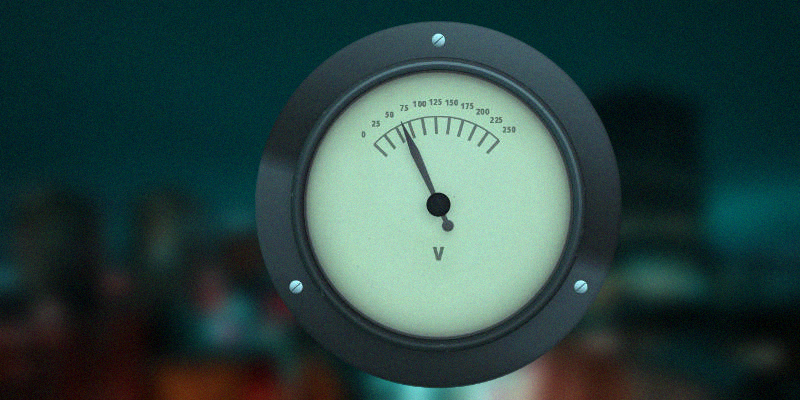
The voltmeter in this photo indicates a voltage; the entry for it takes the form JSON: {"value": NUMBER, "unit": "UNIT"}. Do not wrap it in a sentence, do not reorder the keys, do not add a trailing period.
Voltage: {"value": 62.5, "unit": "V"}
